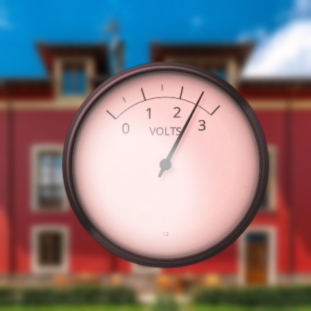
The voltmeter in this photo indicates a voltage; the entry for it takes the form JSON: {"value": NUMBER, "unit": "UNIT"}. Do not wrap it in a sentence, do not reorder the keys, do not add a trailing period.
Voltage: {"value": 2.5, "unit": "V"}
